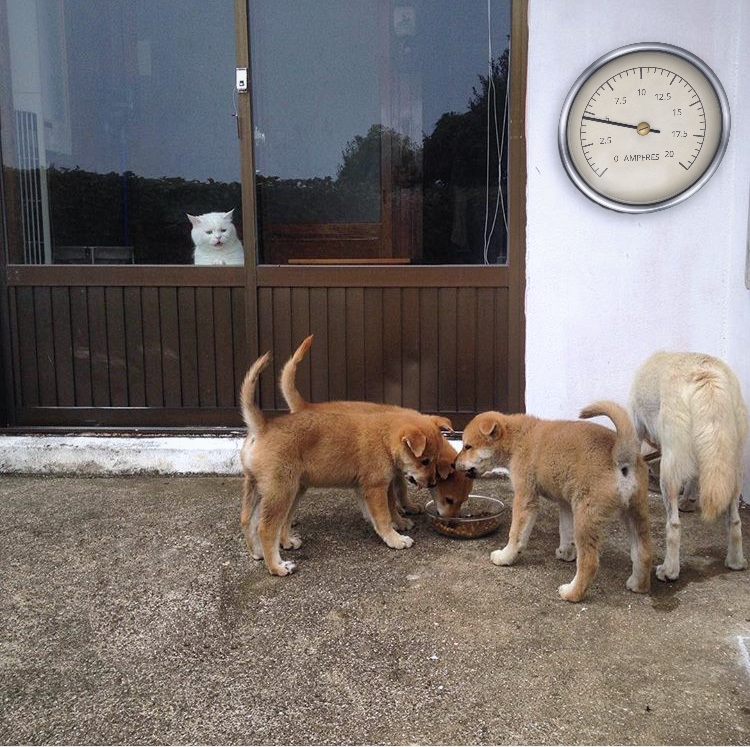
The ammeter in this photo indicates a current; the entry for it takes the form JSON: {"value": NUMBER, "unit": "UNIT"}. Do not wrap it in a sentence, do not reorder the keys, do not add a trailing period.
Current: {"value": 4.5, "unit": "A"}
